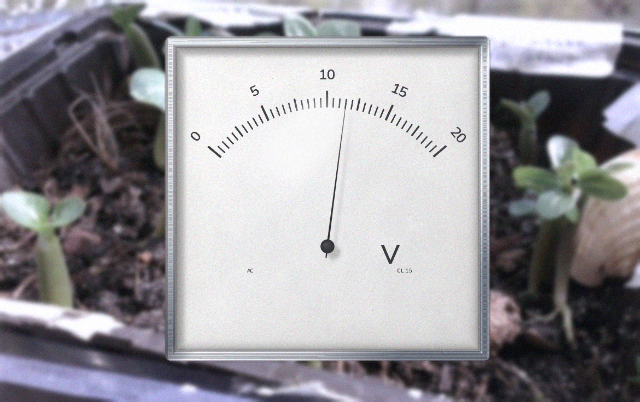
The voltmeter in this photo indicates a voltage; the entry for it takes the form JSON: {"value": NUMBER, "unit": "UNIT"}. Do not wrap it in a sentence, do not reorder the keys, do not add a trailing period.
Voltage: {"value": 11.5, "unit": "V"}
